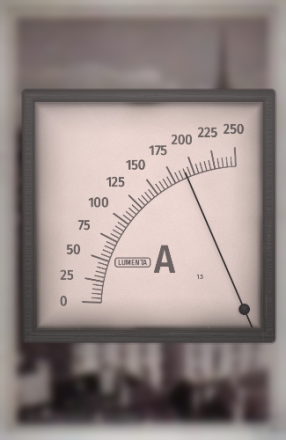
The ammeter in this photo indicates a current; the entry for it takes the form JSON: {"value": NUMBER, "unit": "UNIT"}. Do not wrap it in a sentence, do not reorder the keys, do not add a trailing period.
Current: {"value": 190, "unit": "A"}
